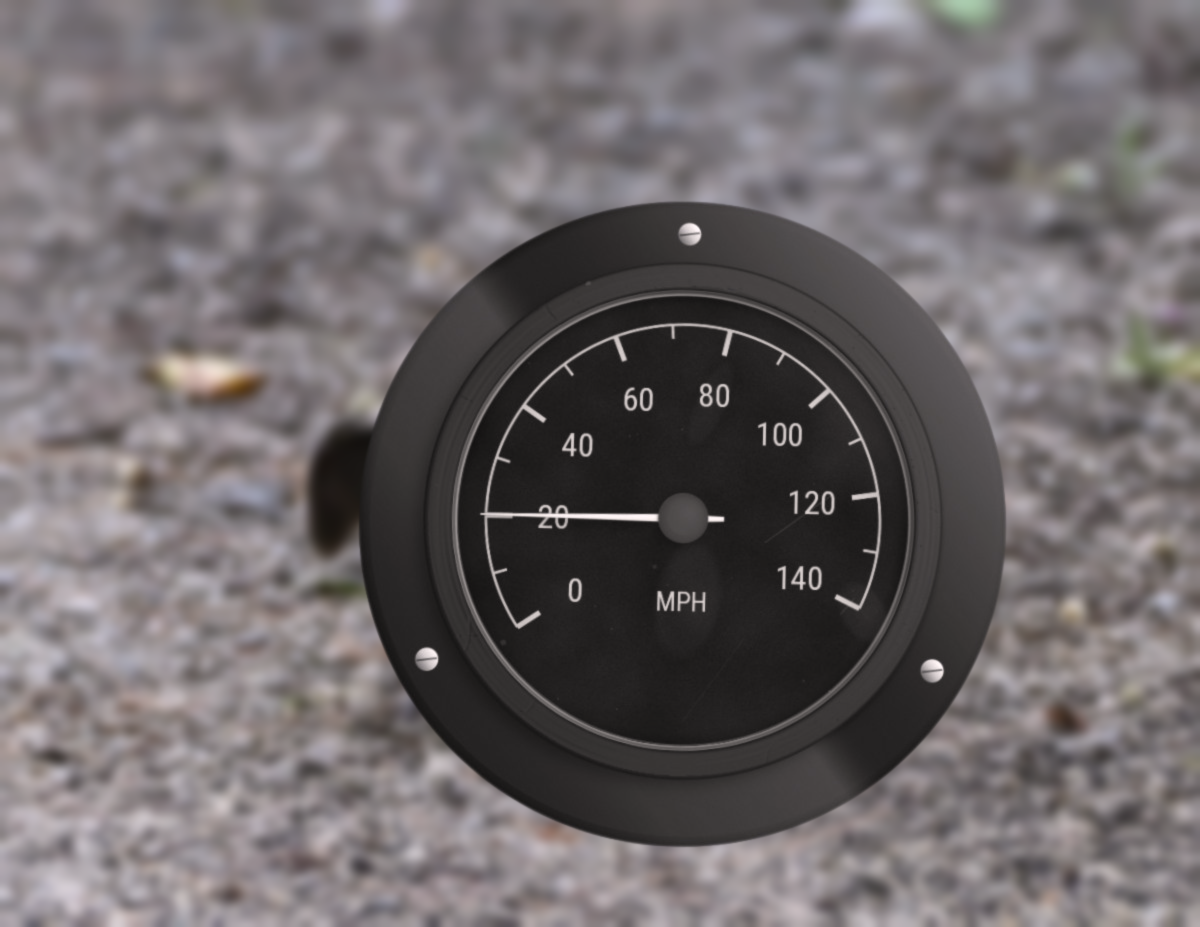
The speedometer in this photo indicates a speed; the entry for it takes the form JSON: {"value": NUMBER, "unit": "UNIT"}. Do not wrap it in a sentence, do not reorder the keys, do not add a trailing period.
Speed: {"value": 20, "unit": "mph"}
